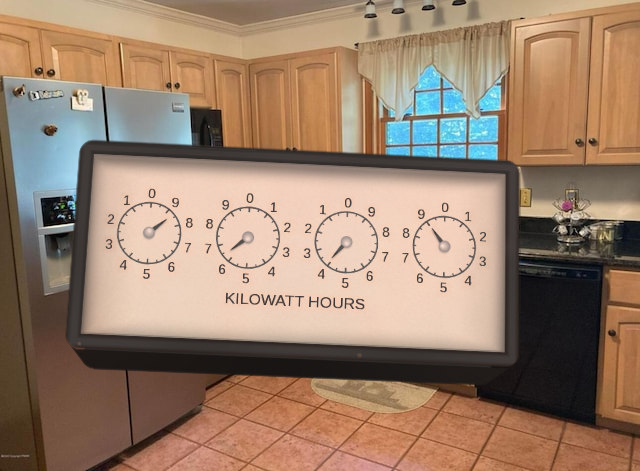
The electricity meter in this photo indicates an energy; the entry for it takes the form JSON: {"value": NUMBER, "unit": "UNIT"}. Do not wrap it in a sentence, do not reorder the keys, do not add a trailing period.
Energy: {"value": 8639, "unit": "kWh"}
